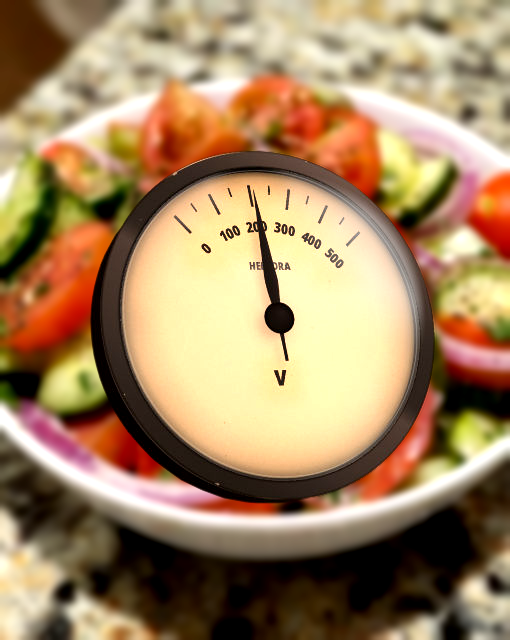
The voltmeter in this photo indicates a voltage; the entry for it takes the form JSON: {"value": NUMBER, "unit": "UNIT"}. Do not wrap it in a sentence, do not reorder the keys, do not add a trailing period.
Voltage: {"value": 200, "unit": "V"}
